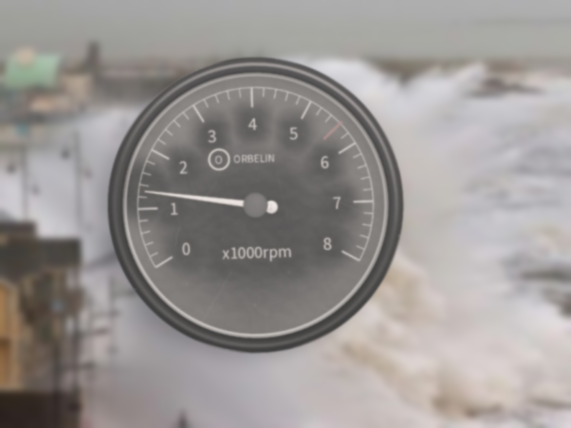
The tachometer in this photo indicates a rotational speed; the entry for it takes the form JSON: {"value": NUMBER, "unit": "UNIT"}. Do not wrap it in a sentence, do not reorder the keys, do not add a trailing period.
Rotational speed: {"value": 1300, "unit": "rpm"}
